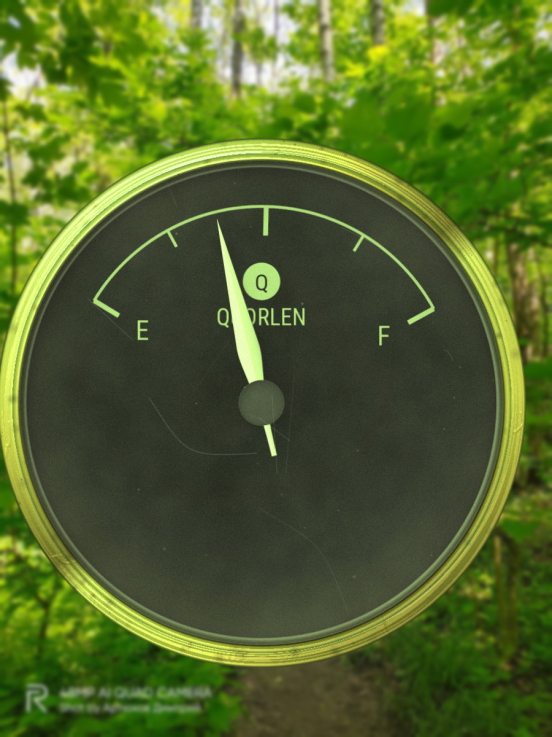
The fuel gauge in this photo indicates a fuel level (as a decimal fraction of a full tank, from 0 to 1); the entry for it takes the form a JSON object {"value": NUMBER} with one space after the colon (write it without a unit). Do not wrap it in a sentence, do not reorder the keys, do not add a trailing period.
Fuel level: {"value": 0.375}
